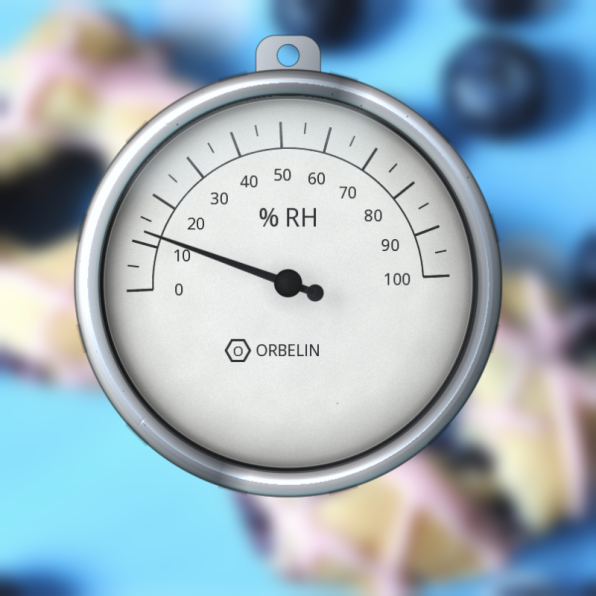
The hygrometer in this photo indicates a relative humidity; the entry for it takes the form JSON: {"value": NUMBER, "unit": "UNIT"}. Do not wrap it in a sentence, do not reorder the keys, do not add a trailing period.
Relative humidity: {"value": 12.5, "unit": "%"}
